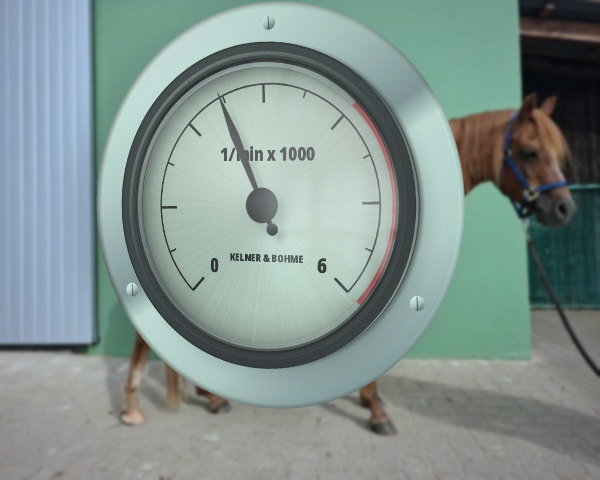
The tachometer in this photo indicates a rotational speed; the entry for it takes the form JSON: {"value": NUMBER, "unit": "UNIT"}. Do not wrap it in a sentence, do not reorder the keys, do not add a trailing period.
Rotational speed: {"value": 2500, "unit": "rpm"}
